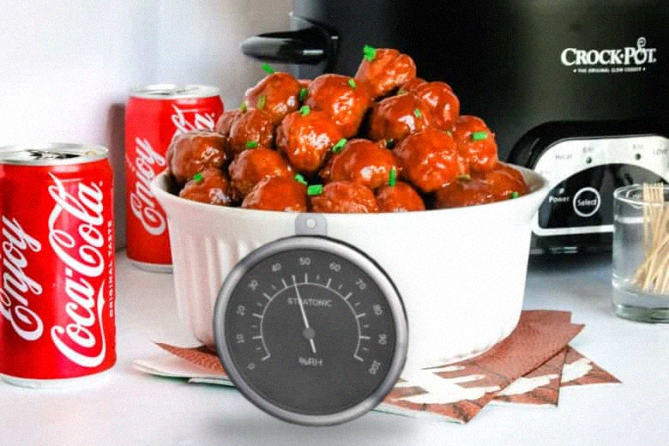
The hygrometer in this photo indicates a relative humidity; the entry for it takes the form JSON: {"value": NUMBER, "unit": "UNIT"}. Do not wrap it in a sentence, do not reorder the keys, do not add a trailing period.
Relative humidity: {"value": 45, "unit": "%"}
